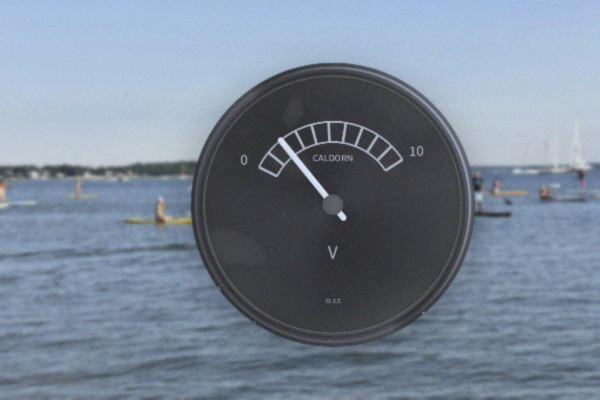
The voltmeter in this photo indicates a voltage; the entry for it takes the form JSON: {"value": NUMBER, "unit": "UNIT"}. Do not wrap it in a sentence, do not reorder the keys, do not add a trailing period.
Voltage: {"value": 2, "unit": "V"}
